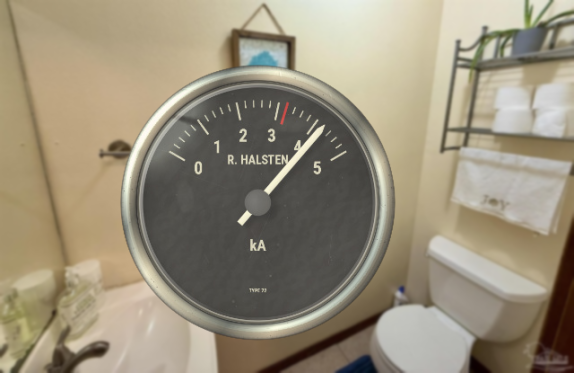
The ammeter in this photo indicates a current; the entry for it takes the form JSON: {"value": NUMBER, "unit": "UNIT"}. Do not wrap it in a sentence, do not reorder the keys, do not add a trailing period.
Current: {"value": 4.2, "unit": "kA"}
